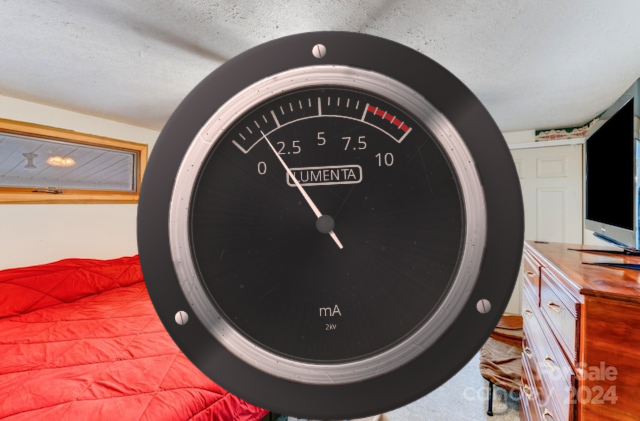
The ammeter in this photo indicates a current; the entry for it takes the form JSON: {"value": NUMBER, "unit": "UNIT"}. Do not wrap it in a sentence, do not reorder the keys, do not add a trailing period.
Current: {"value": 1.5, "unit": "mA"}
